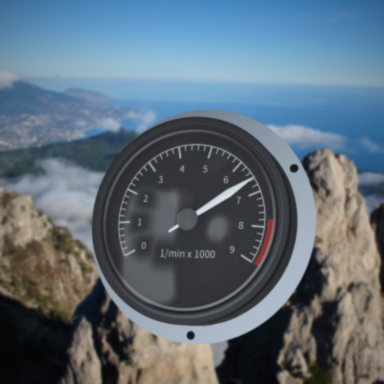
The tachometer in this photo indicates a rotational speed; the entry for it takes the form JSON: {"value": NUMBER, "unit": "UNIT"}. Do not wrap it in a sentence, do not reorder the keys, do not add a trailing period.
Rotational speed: {"value": 6600, "unit": "rpm"}
